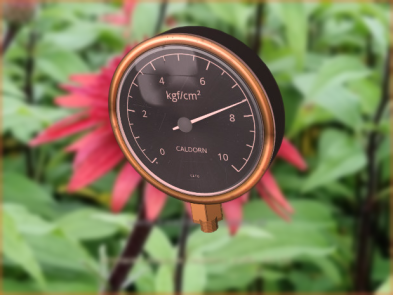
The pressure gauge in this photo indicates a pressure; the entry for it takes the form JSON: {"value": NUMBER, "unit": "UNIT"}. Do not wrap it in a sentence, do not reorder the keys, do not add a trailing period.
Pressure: {"value": 7.5, "unit": "kg/cm²"}
